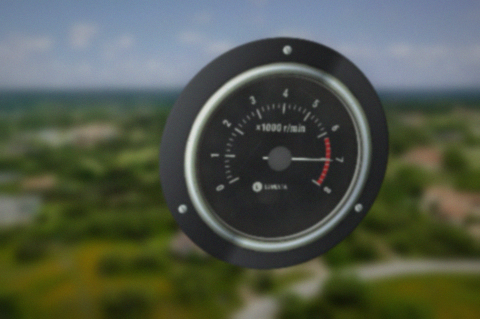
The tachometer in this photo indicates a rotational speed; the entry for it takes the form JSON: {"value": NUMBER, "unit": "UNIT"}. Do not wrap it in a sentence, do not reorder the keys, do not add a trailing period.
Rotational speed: {"value": 7000, "unit": "rpm"}
